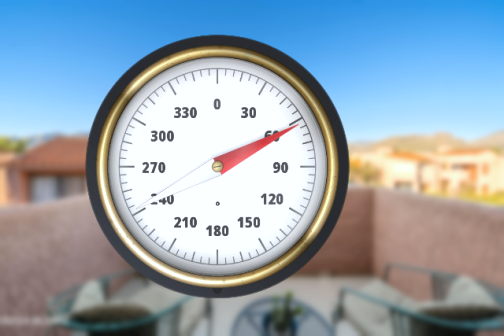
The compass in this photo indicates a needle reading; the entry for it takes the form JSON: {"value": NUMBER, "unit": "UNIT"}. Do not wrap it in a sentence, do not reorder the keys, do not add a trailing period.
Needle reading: {"value": 62.5, "unit": "°"}
